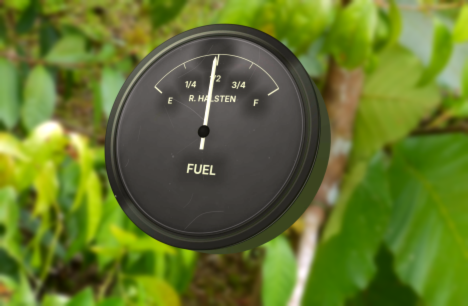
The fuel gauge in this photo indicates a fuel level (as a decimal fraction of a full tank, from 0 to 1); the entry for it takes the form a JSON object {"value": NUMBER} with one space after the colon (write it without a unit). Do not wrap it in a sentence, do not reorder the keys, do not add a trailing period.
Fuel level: {"value": 0.5}
